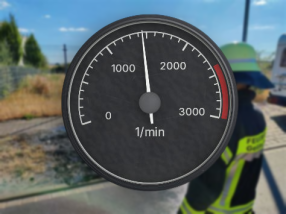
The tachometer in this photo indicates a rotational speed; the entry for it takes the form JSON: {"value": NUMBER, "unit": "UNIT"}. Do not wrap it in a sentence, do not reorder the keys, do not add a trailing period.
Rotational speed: {"value": 1450, "unit": "rpm"}
